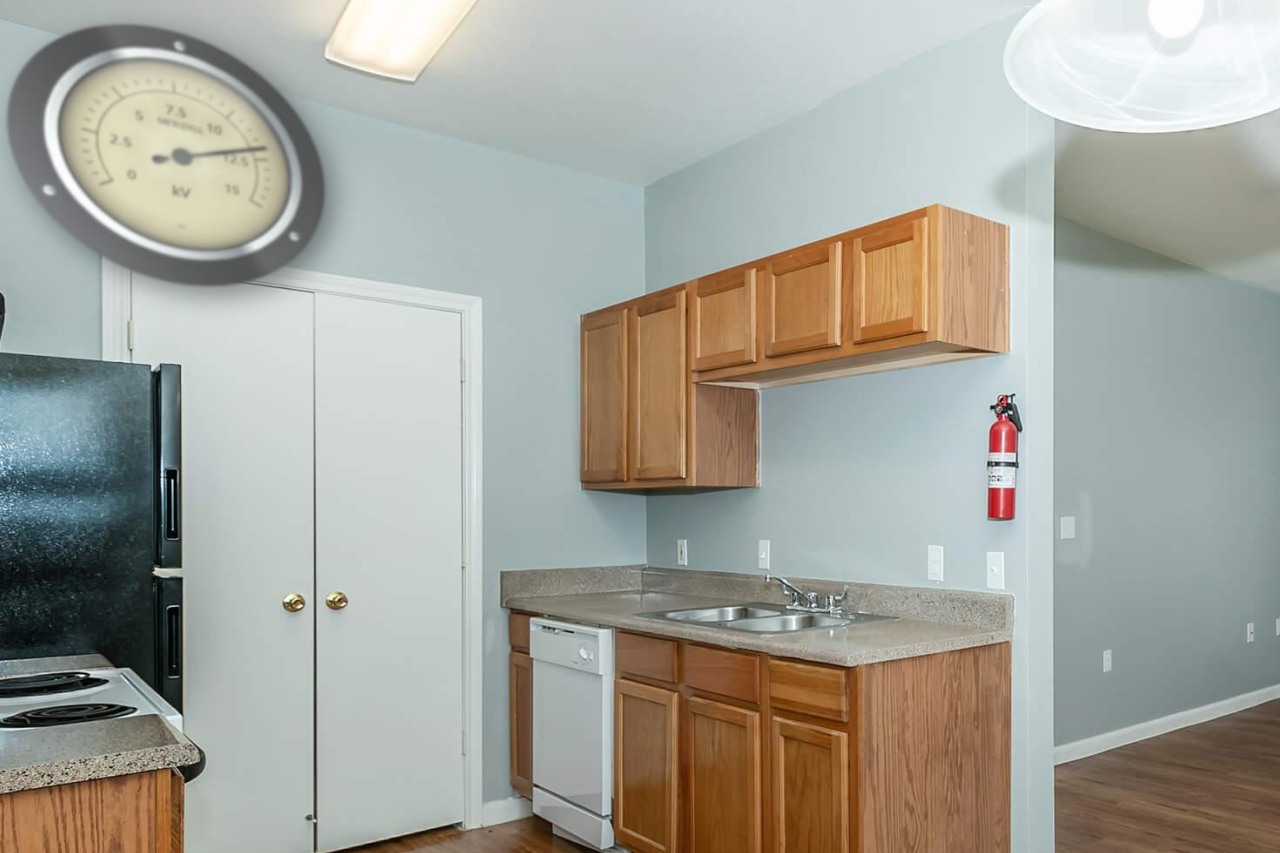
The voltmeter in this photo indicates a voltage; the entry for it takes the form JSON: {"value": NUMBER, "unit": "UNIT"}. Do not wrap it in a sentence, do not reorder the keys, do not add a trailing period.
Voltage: {"value": 12, "unit": "kV"}
